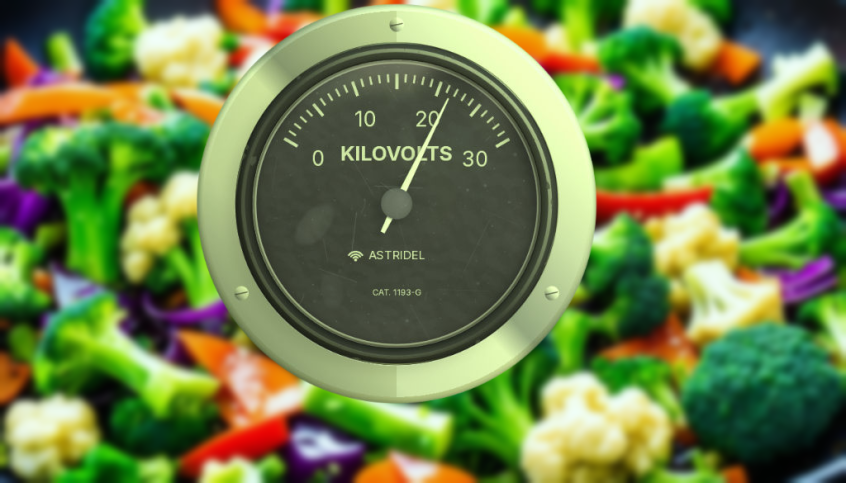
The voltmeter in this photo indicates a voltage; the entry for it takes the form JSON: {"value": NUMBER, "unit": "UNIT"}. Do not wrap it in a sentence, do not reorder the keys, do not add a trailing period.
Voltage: {"value": 21.5, "unit": "kV"}
